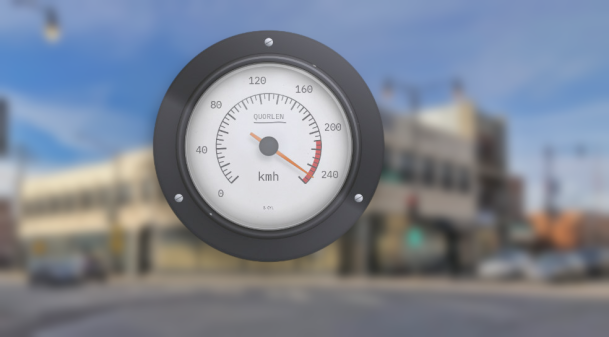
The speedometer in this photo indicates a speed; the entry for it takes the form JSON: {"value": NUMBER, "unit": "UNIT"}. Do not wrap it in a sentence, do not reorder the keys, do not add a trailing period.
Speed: {"value": 250, "unit": "km/h"}
